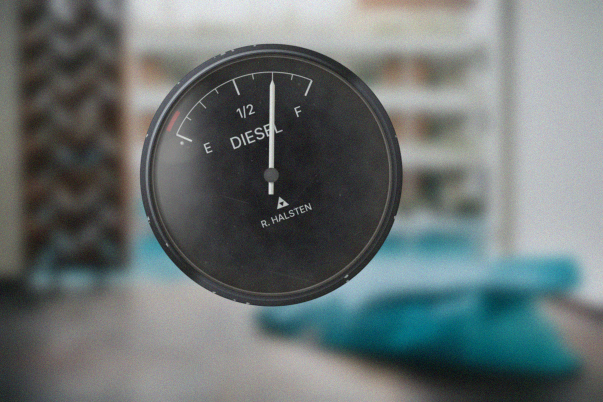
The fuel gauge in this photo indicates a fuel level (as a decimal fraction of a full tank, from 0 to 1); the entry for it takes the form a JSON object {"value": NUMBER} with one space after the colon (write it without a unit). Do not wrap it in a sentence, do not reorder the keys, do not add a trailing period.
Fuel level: {"value": 0.75}
